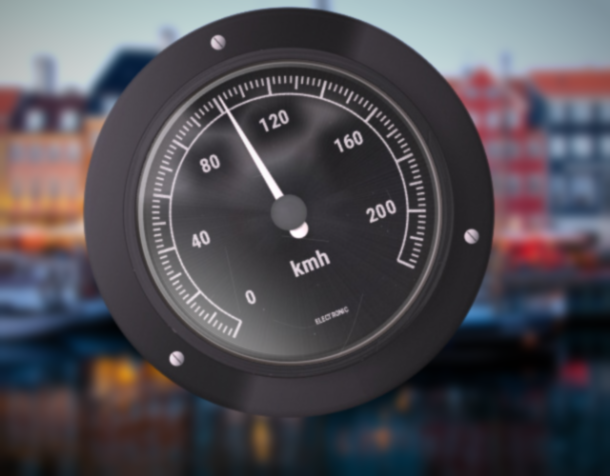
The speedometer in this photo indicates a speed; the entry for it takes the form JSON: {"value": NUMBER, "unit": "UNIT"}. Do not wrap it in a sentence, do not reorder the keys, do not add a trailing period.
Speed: {"value": 102, "unit": "km/h"}
